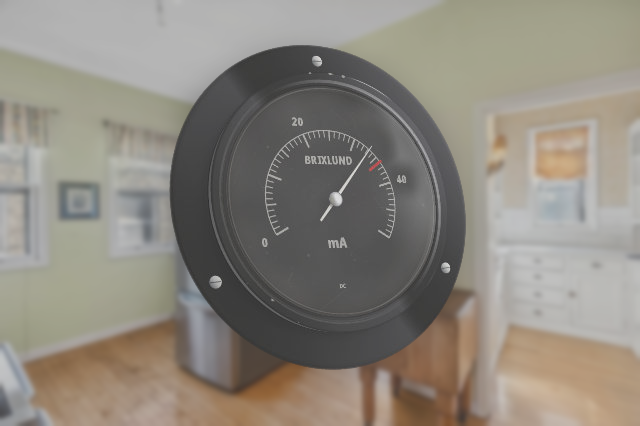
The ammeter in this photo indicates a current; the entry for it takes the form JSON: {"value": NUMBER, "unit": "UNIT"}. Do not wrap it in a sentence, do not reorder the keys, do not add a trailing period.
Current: {"value": 33, "unit": "mA"}
